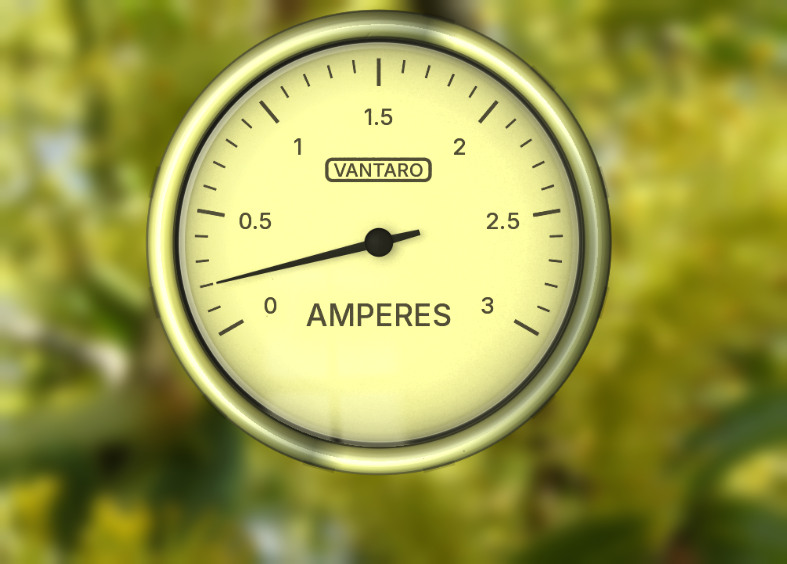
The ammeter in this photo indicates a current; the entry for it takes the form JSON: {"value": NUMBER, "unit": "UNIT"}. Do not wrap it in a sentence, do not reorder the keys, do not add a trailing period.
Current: {"value": 0.2, "unit": "A"}
